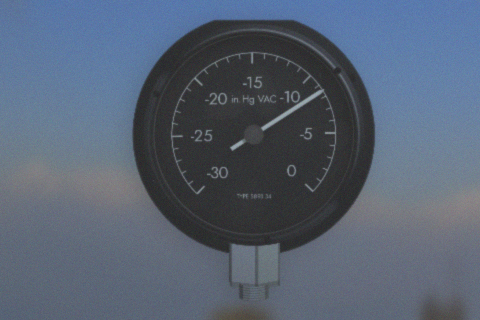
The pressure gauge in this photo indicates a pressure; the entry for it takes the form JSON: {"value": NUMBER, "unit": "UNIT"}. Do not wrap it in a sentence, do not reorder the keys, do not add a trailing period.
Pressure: {"value": -8.5, "unit": "inHg"}
